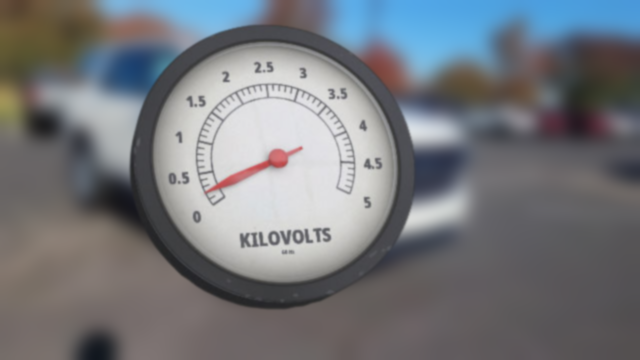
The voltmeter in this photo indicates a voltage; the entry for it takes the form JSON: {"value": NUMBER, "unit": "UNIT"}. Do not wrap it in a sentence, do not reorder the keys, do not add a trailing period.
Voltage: {"value": 0.2, "unit": "kV"}
